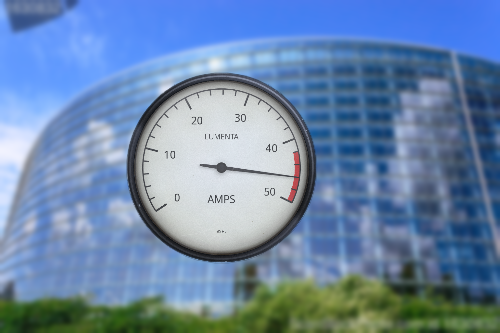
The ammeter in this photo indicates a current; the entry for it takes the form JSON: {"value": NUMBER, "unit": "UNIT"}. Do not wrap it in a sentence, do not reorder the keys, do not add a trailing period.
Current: {"value": 46, "unit": "A"}
